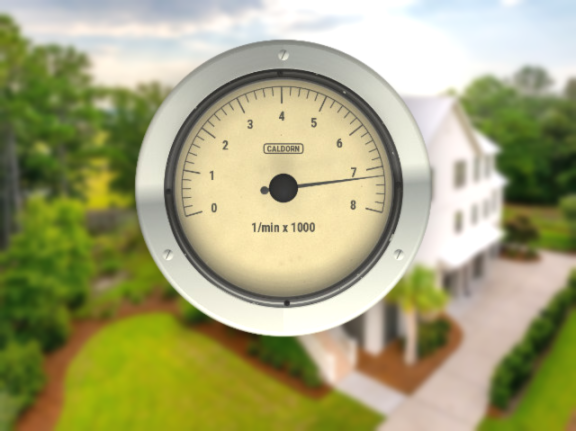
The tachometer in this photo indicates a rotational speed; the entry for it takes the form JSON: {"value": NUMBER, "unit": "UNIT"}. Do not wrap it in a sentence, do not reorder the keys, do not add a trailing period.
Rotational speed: {"value": 7200, "unit": "rpm"}
